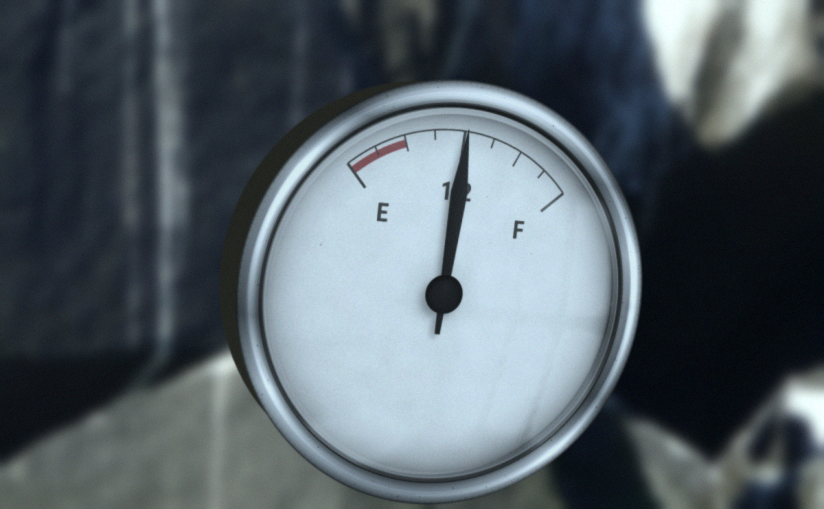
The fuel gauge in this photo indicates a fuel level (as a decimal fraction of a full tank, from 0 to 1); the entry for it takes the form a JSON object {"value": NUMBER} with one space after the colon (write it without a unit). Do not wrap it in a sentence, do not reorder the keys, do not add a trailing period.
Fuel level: {"value": 0.5}
